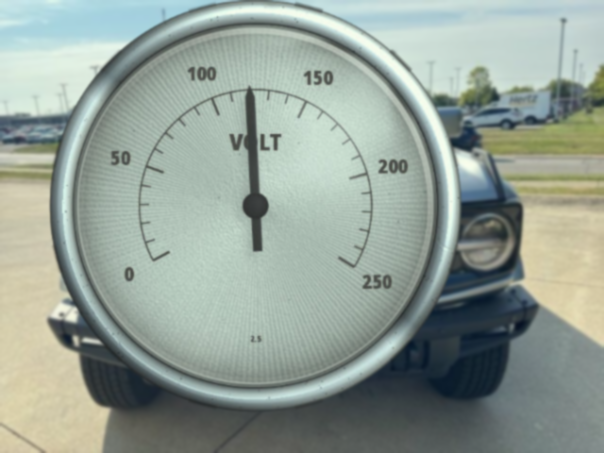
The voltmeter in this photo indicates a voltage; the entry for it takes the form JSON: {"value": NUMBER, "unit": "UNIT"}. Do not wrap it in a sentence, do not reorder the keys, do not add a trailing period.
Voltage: {"value": 120, "unit": "V"}
